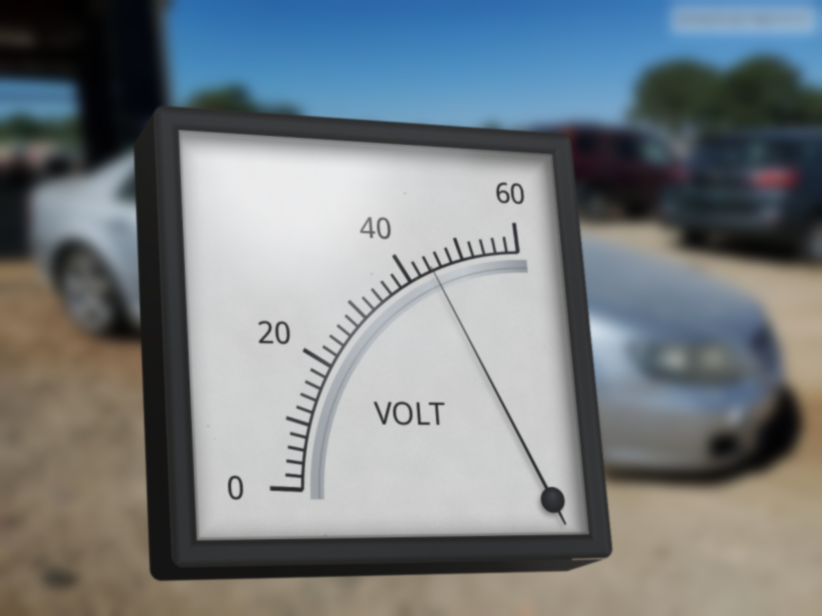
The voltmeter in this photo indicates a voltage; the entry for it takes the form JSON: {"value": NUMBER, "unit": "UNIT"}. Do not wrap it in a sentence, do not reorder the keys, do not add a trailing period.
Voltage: {"value": 44, "unit": "V"}
